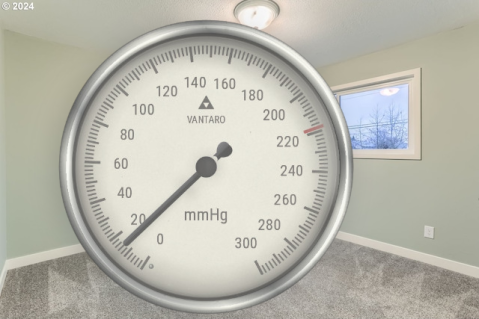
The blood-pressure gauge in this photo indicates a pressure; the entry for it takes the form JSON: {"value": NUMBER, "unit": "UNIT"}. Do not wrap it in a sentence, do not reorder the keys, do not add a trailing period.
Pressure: {"value": 14, "unit": "mmHg"}
